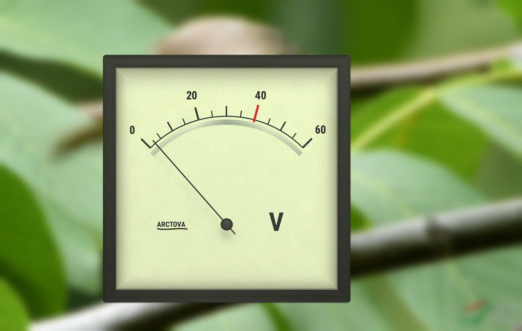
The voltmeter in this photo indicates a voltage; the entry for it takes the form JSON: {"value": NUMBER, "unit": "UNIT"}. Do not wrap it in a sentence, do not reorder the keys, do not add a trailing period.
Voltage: {"value": 2.5, "unit": "V"}
